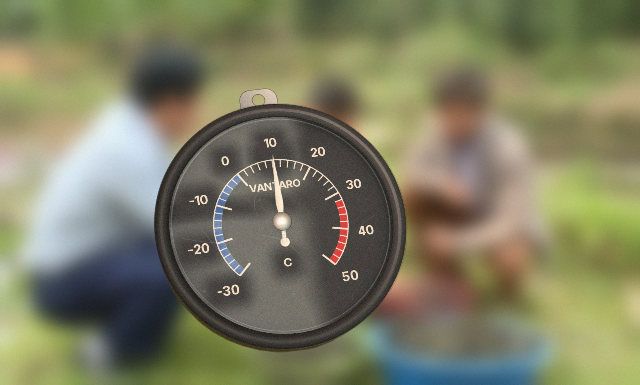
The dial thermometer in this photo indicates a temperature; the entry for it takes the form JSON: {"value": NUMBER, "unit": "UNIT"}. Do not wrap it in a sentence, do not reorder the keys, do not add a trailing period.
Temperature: {"value": 10, "unit": "°C"}
